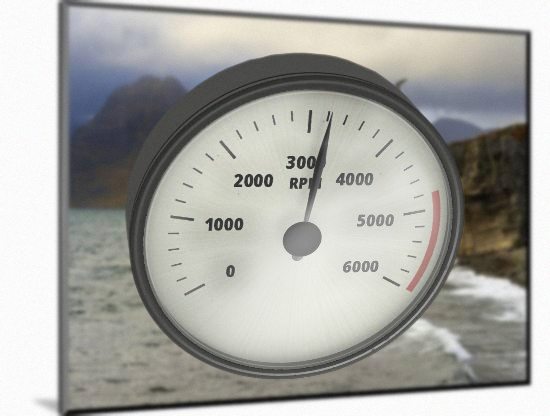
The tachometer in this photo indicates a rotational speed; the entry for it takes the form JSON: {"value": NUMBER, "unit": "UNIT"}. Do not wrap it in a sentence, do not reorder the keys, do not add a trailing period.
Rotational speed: {"value": 3200, "unit": "rpm"}
